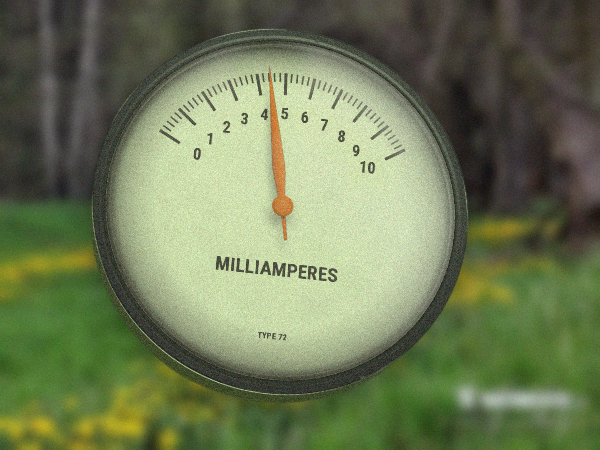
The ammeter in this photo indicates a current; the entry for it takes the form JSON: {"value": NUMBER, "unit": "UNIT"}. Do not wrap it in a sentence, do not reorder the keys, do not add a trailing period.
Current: {"value": 4.4, "unit": "mA"}
